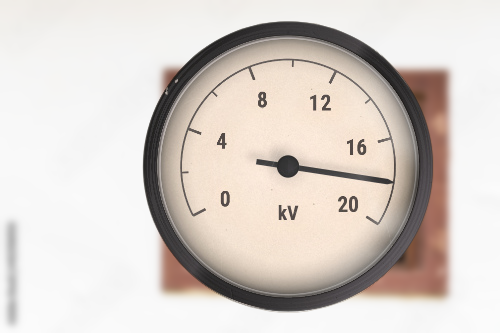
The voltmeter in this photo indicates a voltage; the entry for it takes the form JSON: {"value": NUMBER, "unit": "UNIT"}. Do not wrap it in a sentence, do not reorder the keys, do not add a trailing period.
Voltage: {"value": 18, "unit": "kV"}
